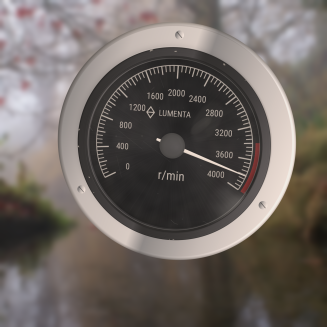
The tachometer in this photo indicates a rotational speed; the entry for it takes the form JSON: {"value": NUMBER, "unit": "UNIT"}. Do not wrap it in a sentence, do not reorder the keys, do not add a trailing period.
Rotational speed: {"value": 3800, "unit": "rpm"}
